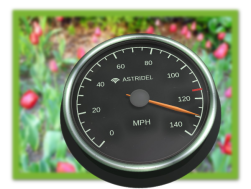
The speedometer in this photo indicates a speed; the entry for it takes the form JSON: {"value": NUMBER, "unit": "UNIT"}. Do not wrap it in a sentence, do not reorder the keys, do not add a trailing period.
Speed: {"value": 130, "unit": "mph"}
